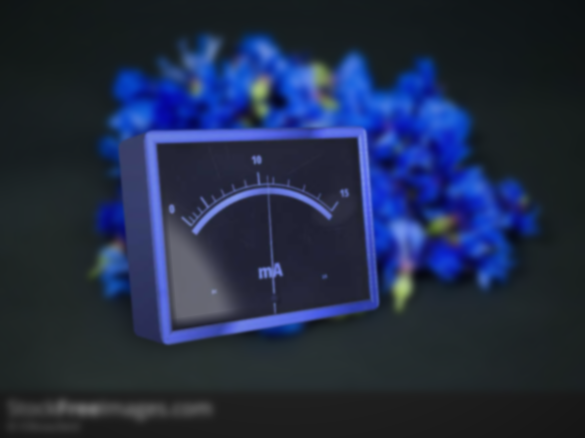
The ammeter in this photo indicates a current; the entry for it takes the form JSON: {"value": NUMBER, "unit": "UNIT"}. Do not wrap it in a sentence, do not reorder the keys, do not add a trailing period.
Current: {"value": 10.5, "unit": "mA"}
